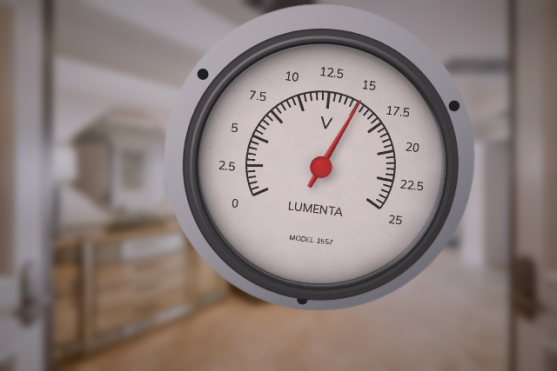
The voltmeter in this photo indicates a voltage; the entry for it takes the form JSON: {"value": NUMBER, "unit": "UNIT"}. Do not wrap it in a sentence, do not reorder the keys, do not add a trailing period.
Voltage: {"value": 15, "unit": "V"}
